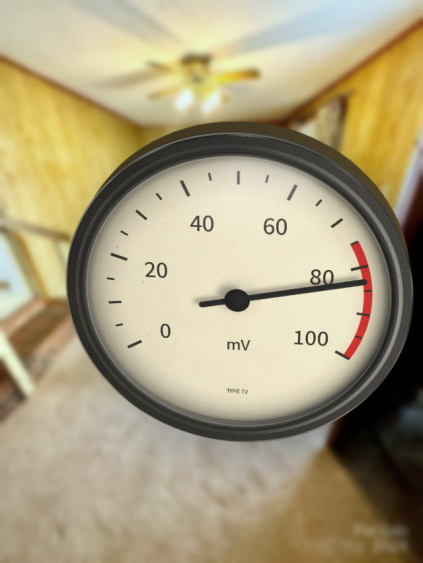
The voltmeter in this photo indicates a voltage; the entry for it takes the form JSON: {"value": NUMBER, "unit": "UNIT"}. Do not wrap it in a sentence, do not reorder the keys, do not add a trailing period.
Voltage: {"value": 82.5, "unit": "mV"}
